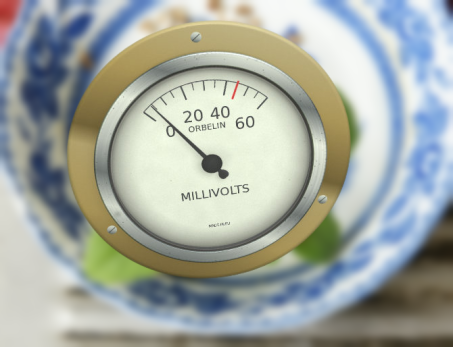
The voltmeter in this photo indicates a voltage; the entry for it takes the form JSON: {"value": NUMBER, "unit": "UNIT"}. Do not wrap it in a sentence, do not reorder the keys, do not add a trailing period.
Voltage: {"value": 5, "unit": "mV"}
